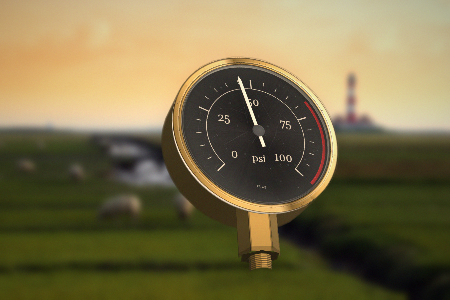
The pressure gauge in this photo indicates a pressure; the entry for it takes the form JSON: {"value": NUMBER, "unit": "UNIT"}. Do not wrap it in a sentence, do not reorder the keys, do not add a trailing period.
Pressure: {"value": 45, "unit": "psi"}
